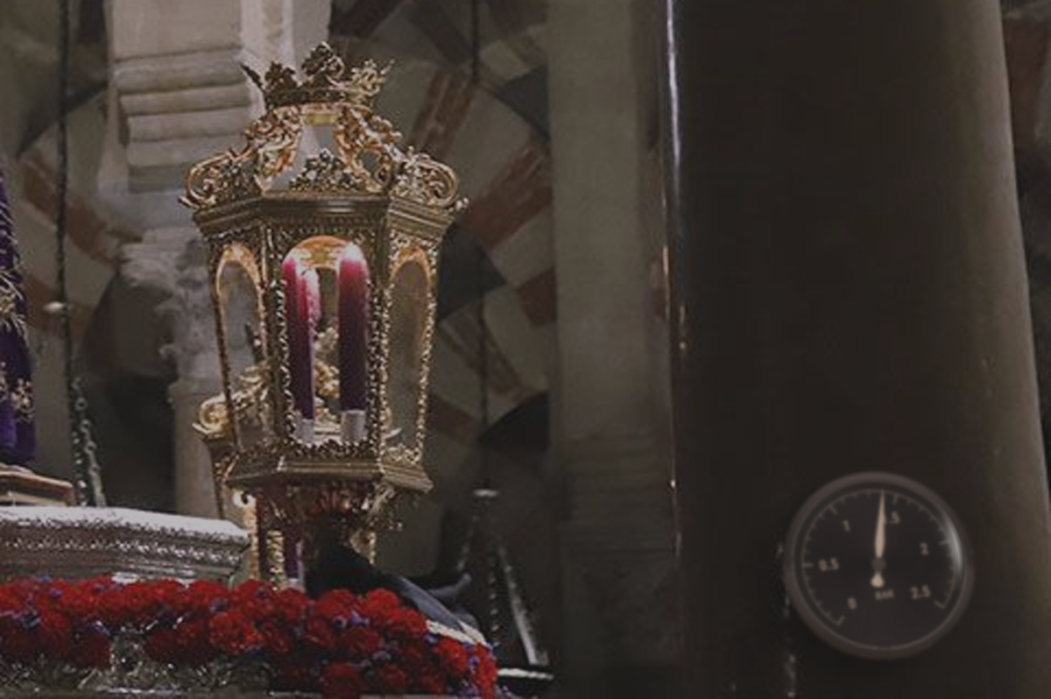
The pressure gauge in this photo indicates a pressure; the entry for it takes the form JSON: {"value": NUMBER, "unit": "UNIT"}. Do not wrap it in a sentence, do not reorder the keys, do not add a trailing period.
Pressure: {"value": 1.4, "unit": "bar"}
